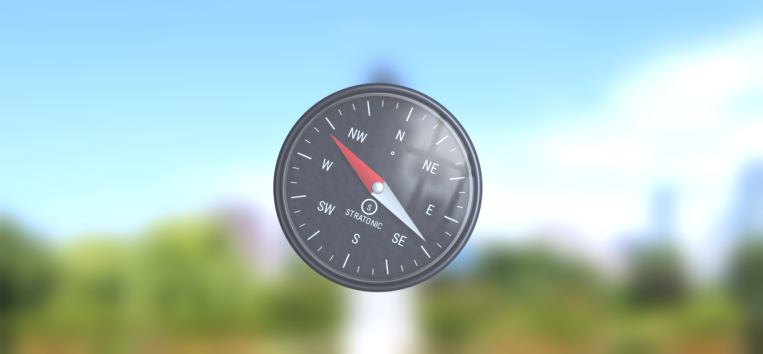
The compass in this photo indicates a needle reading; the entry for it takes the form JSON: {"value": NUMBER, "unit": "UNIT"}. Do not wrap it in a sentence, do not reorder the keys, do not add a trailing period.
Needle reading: {"value": 295, "unit": "°"}
